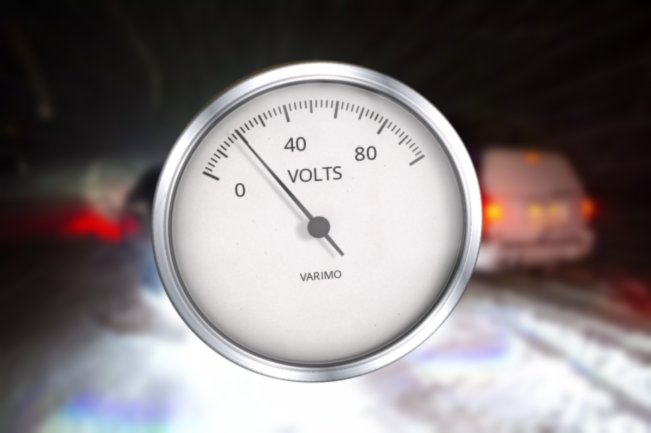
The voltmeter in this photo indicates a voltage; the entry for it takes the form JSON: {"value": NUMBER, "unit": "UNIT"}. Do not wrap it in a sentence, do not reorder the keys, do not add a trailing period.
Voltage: {"value": 20, "unit": "V"}
